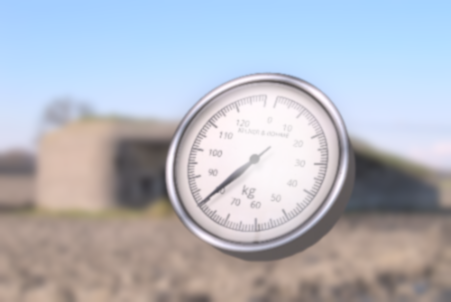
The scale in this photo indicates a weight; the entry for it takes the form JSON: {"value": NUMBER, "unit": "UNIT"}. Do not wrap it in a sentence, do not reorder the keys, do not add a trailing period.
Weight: {"value": 80, "unit": "kg"}
